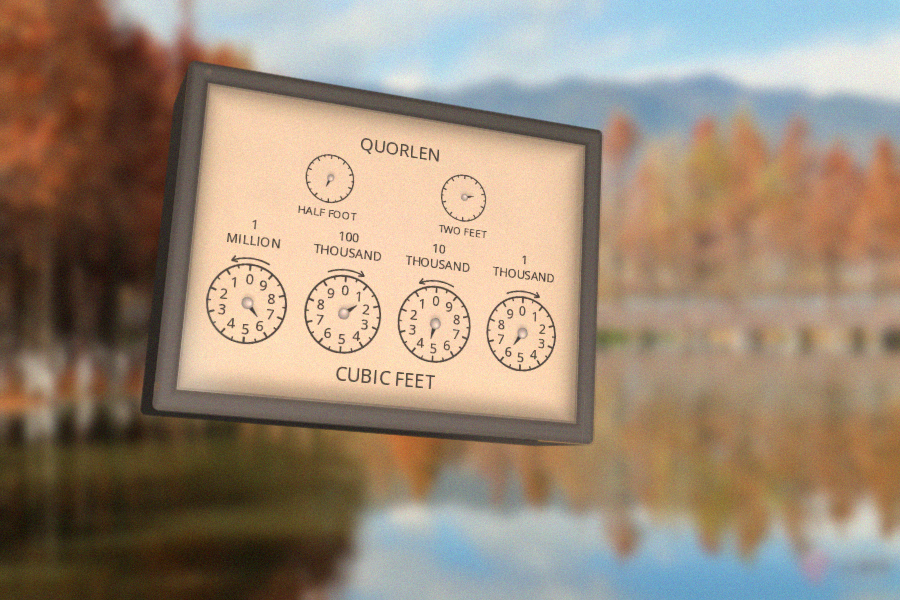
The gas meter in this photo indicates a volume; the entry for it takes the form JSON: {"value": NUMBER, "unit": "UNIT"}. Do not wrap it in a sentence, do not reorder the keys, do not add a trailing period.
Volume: {"value": 614600, "unit": "ft³"}
